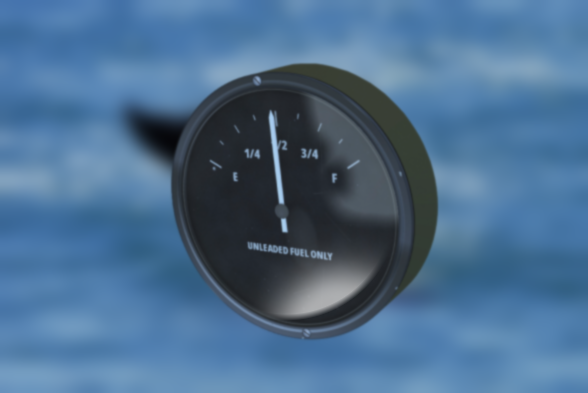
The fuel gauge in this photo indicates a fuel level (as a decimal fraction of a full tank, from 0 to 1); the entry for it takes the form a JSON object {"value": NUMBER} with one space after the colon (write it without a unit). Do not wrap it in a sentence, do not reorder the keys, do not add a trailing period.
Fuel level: {"value": 0.5}
